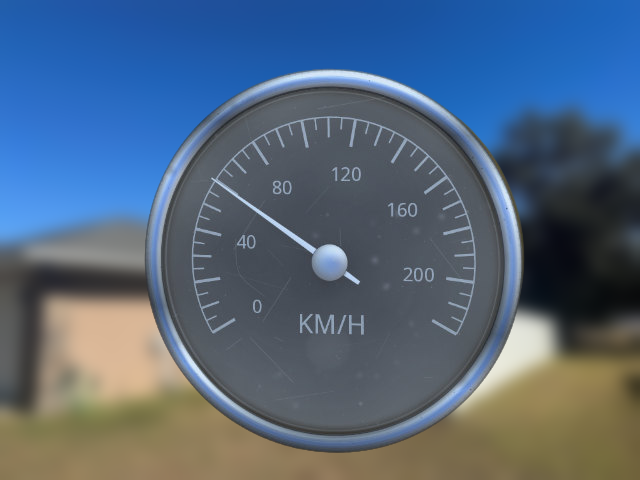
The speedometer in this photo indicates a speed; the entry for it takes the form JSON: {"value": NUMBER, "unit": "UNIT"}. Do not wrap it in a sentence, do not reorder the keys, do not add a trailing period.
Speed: {"value": 60, "unit": "km/h"}
